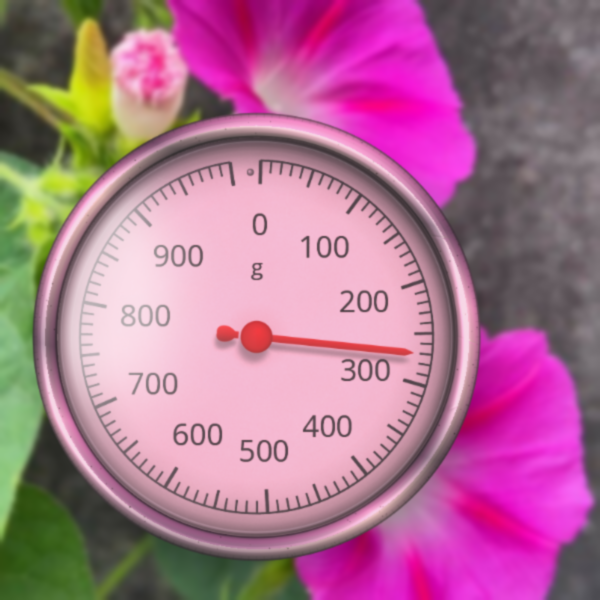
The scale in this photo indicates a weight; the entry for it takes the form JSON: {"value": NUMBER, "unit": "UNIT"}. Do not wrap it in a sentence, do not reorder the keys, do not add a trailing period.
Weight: {"value": 270, "unit": "g"}
